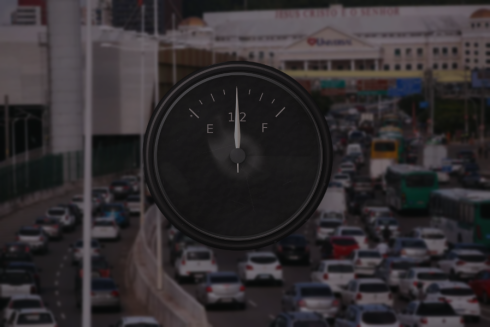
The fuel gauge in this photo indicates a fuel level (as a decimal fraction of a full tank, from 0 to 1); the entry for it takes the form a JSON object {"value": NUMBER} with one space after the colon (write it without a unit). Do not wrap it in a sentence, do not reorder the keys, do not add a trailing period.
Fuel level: {"value": 0.5}
